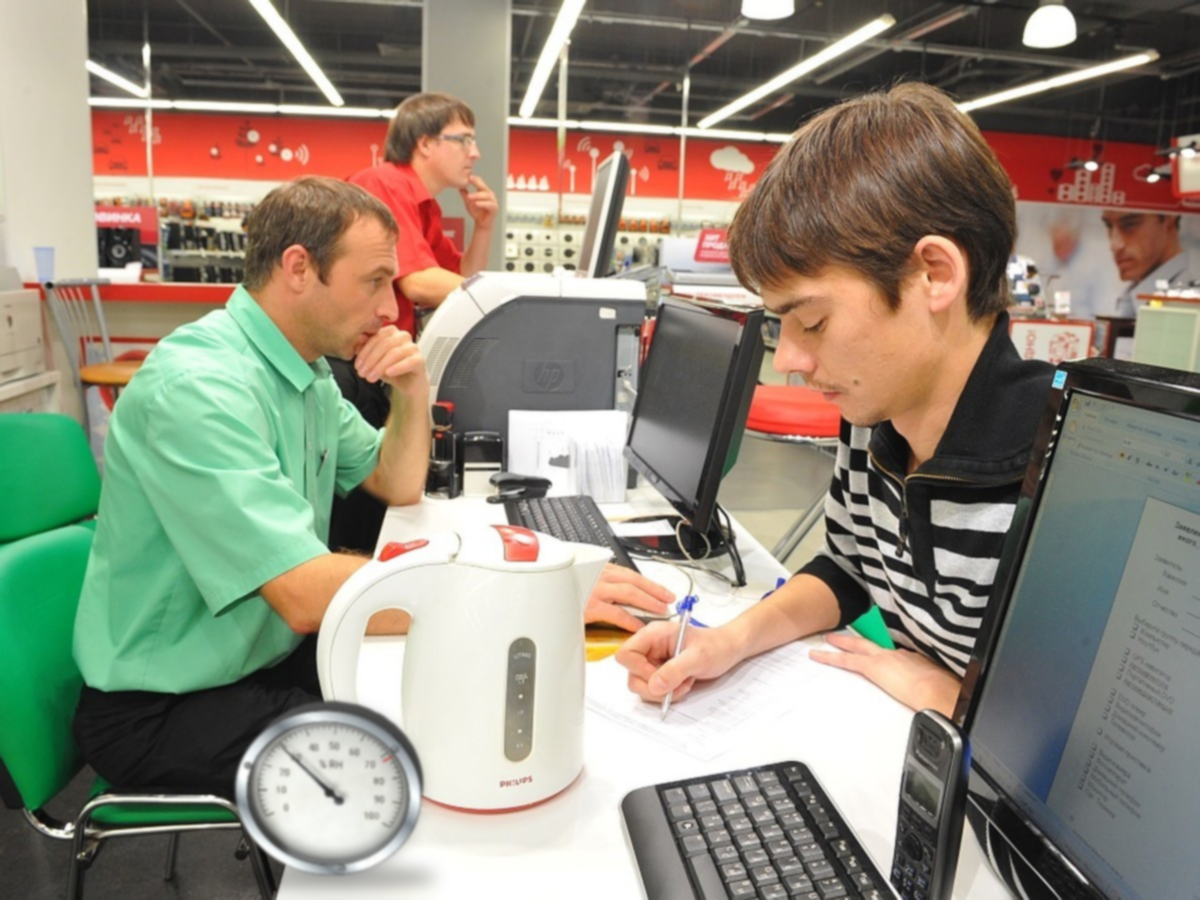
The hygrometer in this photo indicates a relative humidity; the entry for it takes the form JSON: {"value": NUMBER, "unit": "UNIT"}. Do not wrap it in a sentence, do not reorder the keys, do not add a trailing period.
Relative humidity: {"value": 30, "unit": "%"}
